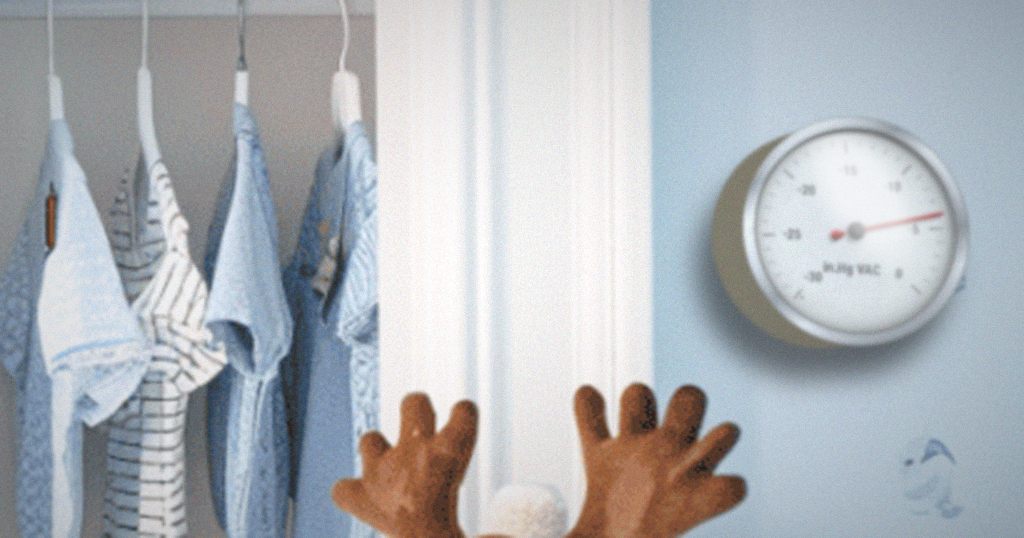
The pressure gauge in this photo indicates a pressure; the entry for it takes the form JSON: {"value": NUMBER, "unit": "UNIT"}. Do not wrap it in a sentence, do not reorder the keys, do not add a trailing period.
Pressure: {"value": -6, "unit": "inHg"}
